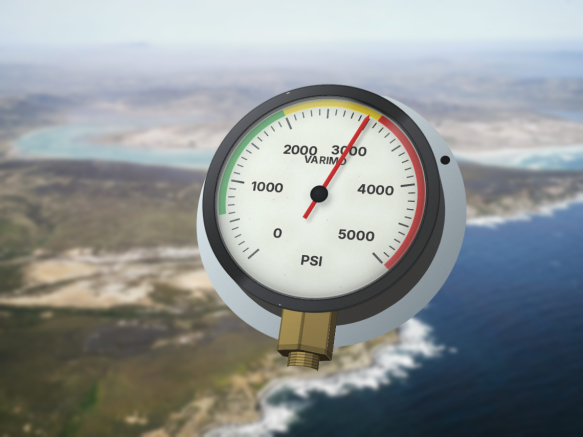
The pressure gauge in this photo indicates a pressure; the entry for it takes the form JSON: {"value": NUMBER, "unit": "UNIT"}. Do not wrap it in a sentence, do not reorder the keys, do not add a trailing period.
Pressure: {"value": 3000, "unit": "psi"}
